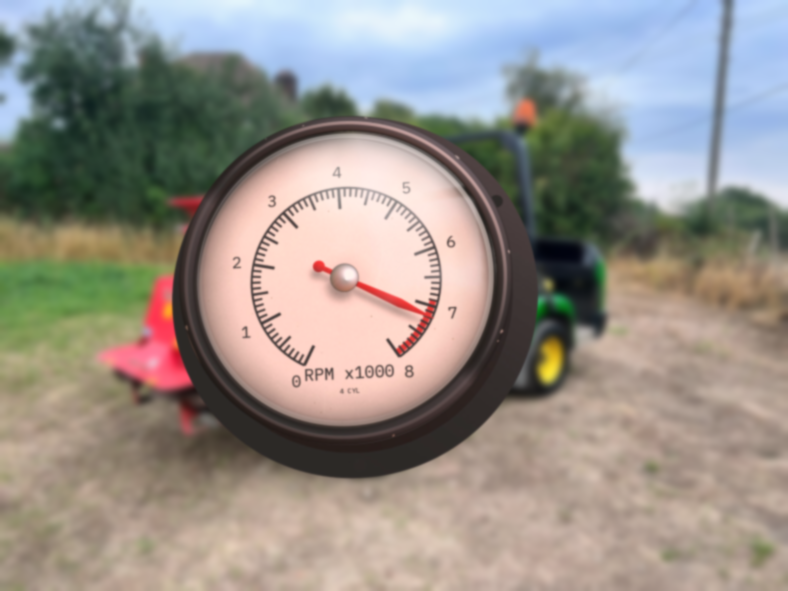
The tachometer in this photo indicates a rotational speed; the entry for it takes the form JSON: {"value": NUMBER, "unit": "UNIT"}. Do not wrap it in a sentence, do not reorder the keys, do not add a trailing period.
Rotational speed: {"value": 7200, "unit": "rpm"}
